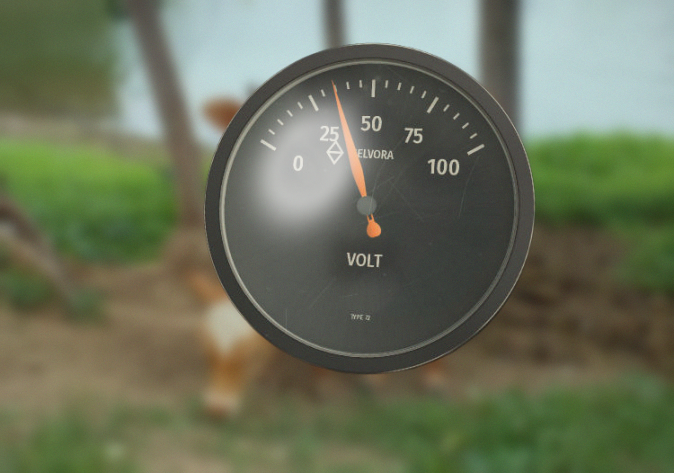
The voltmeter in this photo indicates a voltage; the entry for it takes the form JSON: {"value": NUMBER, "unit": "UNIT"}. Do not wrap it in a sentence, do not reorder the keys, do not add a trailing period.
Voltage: {"value": 35, "unit": "V"}
